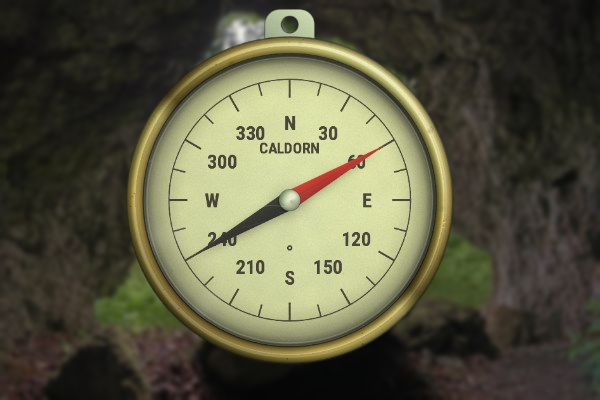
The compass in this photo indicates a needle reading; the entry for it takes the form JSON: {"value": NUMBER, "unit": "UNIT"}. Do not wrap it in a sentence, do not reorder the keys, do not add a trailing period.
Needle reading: {"value": 60, "unit": "°"}
